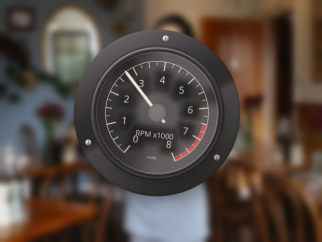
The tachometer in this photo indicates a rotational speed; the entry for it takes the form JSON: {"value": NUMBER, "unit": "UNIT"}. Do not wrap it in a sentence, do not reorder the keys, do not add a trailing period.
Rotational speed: {"value": 2750, "unit": "rpm"}
